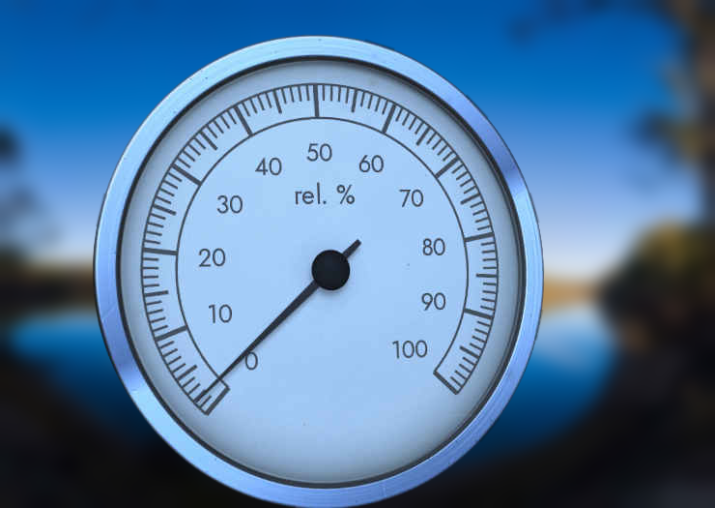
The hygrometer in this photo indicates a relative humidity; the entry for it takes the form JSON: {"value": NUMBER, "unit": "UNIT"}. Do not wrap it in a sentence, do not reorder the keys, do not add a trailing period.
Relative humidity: {"value": 2, "unit": "%"}
